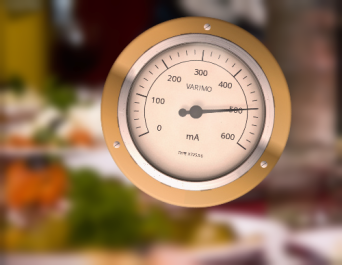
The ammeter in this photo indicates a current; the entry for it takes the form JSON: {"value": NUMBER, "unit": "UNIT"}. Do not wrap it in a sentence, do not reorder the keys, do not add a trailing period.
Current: {"value": 500, "unit": "mA"}
